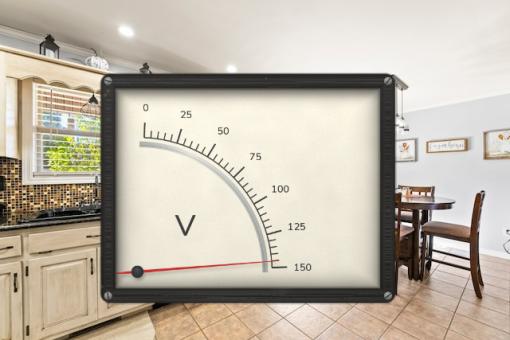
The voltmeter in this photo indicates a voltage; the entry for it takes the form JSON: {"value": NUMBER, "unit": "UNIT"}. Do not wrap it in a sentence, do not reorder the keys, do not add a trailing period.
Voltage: {"value": 145, "unit": "V"}
